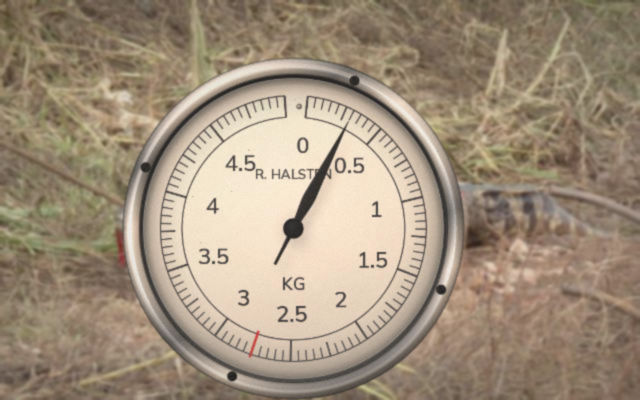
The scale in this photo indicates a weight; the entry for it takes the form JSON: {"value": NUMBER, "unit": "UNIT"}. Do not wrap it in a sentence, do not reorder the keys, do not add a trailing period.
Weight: {"value": 0.3, "unit": "kg"}
